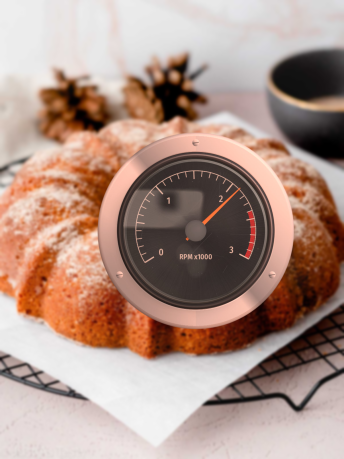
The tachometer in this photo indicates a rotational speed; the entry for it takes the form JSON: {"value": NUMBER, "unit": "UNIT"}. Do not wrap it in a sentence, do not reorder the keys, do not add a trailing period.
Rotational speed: {"value": 2100, "unit": "rpm"}
